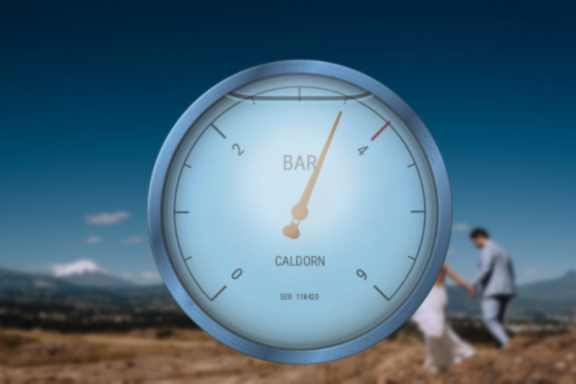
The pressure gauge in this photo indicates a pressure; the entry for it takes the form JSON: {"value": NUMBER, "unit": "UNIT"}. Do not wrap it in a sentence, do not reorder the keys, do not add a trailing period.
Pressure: {"value": 3.5, "unit": "bar"}
